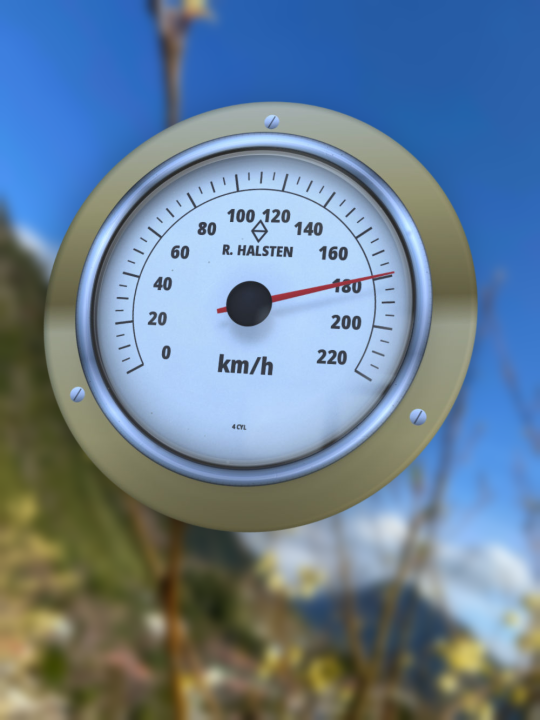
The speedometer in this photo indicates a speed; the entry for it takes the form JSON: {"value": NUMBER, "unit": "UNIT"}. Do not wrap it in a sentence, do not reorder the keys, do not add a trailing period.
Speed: {"value": 180, "unit": "km/h"}
